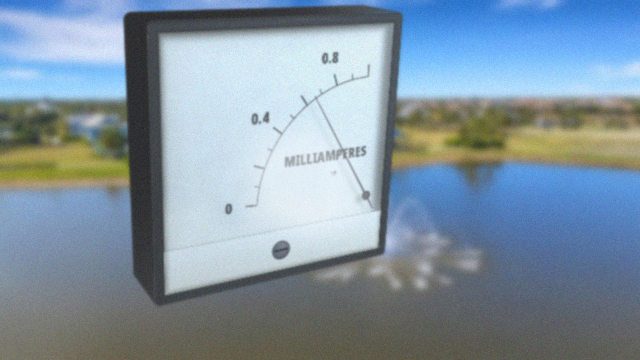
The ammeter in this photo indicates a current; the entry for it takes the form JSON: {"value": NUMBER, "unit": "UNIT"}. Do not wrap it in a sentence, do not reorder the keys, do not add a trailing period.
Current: {"value": 0.65, "unit": "mA"}
